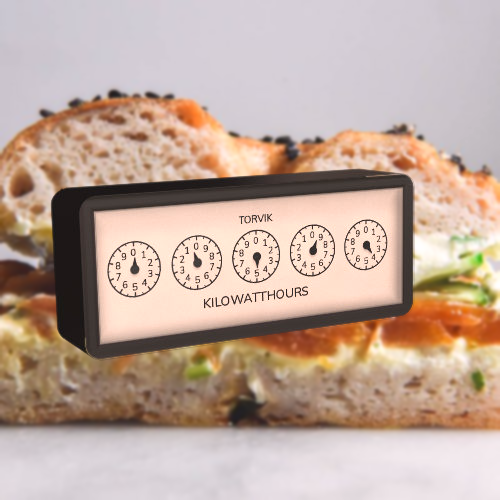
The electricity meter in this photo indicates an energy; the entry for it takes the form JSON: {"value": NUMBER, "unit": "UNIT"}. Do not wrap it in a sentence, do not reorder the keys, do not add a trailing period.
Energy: {"value": 494, "unit": "kWh"}
